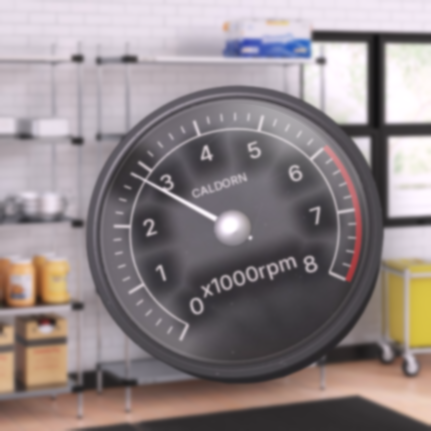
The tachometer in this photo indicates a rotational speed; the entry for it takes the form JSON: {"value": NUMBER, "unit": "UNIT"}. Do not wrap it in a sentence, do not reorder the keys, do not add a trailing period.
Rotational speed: {"value": 2800, "unit": "rpm"}
